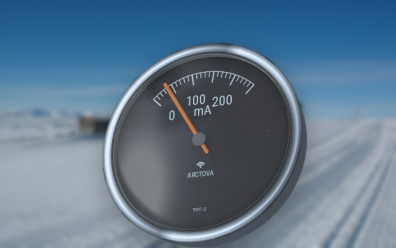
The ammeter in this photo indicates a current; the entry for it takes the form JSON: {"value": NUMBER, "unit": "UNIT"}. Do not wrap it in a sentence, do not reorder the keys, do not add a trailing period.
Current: {"value": 40, "unit": "mA"}
